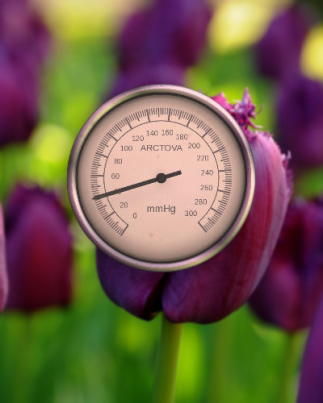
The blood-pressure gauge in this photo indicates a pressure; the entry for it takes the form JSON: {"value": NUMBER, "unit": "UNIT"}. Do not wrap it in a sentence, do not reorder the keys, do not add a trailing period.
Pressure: {"value": 40, "unit": "mmHg"}
